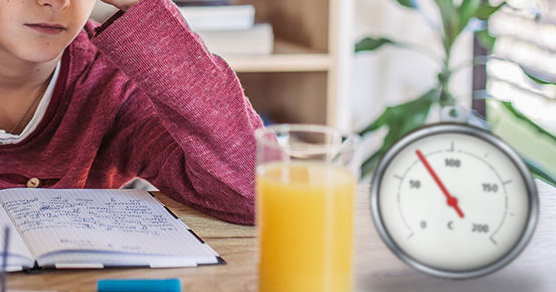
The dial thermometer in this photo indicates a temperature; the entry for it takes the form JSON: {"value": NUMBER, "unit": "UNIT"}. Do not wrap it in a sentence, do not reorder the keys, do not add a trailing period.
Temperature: {"value": 75, "unit": "°C"}
